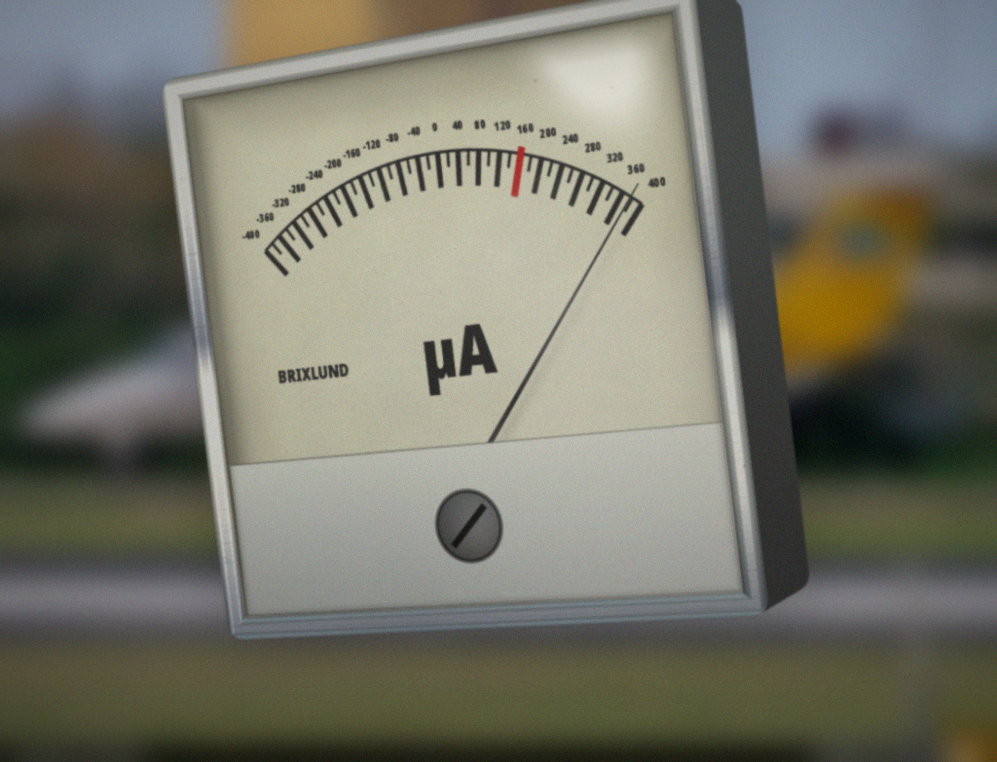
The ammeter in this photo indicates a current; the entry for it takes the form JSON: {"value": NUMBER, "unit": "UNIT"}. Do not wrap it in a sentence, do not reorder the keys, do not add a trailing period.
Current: {"value": 380, "unit": "µA"}
